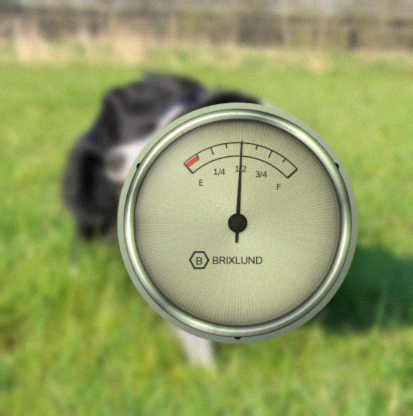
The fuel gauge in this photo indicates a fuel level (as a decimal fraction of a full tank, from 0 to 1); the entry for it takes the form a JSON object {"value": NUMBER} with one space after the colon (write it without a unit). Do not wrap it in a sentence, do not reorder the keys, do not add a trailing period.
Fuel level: {"value": 0.5}
